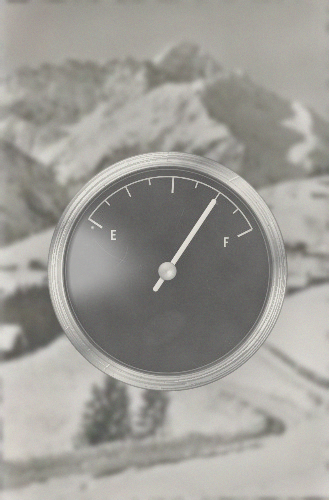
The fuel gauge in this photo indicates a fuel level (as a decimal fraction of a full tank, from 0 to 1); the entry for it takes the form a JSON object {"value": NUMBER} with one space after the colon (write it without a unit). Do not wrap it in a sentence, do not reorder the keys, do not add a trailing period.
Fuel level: {"value": 0.75}
